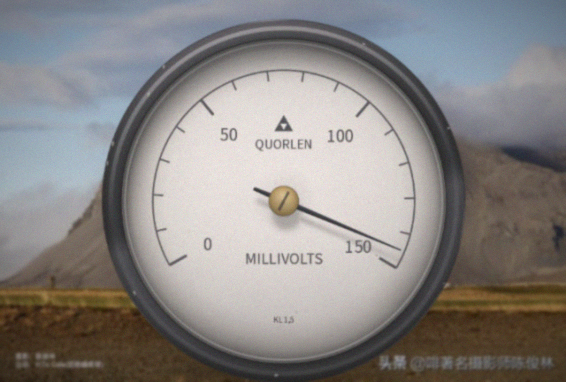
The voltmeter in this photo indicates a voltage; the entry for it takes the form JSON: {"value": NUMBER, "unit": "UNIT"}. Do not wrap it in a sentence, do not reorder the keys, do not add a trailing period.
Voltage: {"value": 145, "unit": "mV"}
